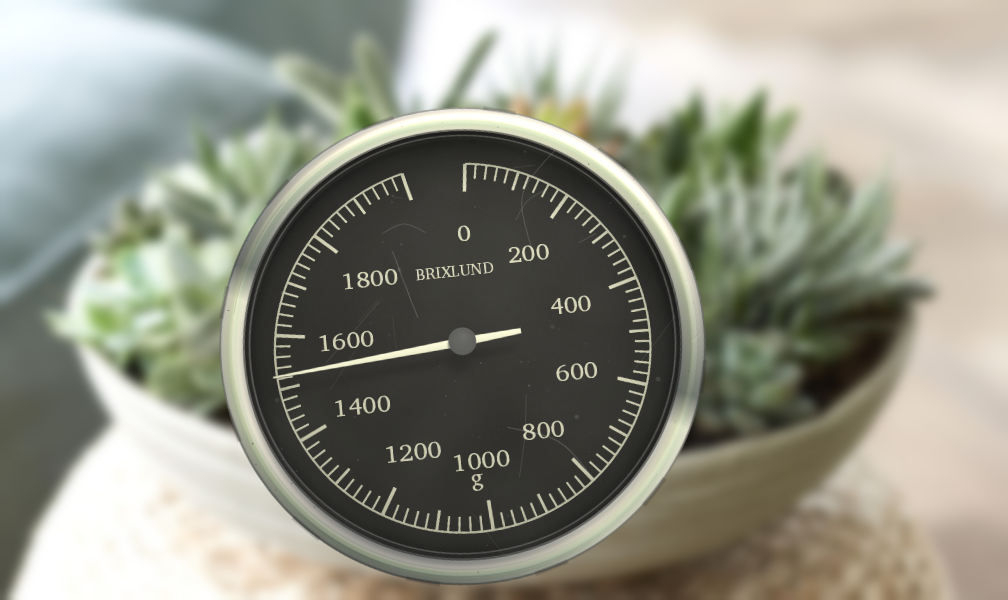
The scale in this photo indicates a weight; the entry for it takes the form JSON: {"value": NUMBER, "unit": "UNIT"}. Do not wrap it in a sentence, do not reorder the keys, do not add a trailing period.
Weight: {"value": 1520, "unit": "g"}
